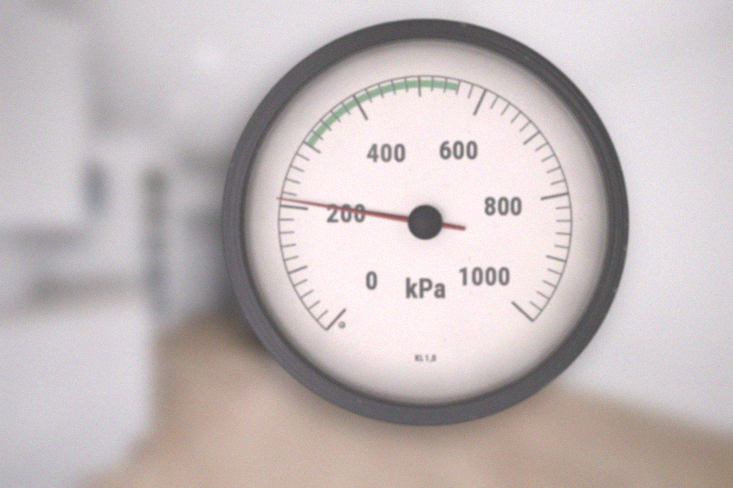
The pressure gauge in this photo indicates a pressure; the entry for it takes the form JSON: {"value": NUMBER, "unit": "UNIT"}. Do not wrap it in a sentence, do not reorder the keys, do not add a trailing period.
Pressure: {"value": 210, "unit": "kPa"}
